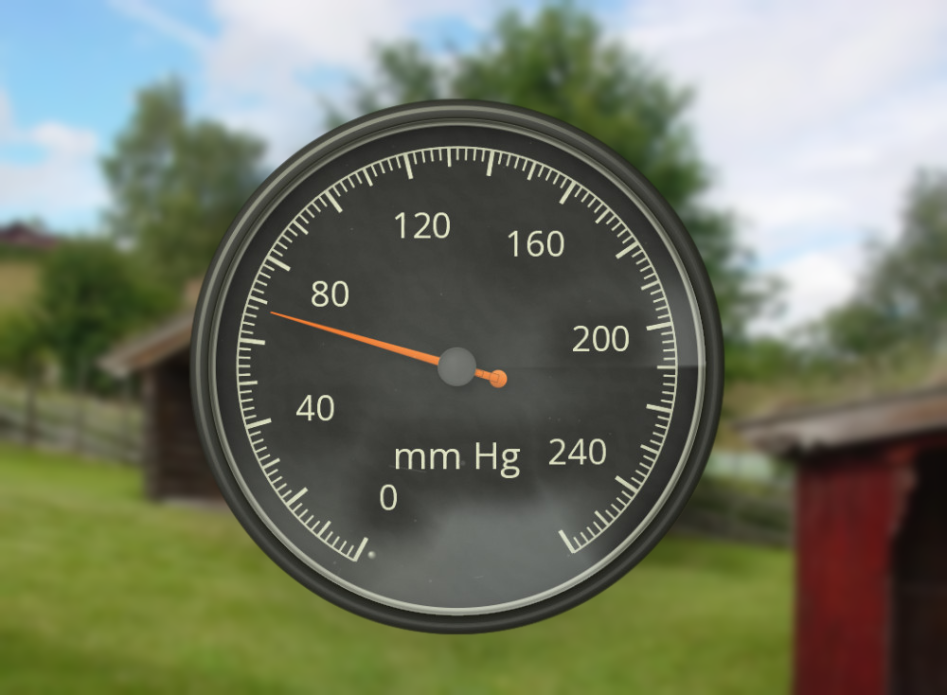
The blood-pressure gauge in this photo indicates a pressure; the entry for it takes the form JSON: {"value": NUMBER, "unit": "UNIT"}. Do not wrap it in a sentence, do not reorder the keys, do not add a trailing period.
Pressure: {"value": 68, "unit": "mmHg"}
